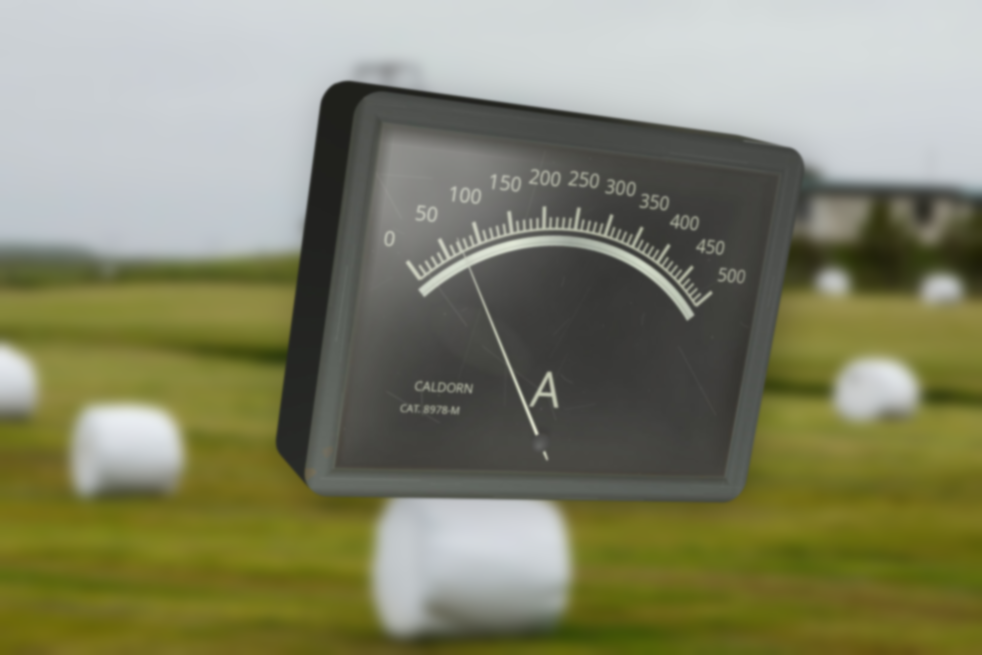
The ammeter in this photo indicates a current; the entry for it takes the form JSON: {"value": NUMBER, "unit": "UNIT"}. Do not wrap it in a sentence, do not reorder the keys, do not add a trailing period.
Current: {"value": 70, "unit": "A"}
